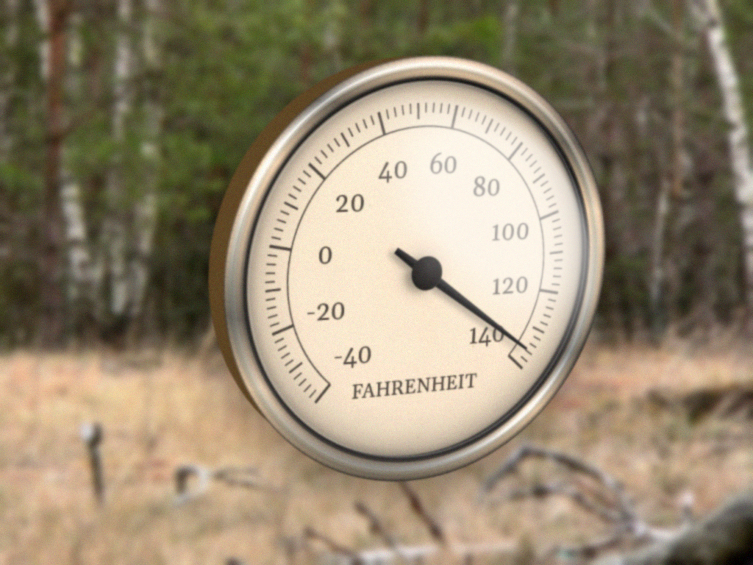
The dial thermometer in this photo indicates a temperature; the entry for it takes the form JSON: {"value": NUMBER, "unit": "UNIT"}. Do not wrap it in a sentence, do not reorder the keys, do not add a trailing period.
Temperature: {"value": 136, "unit": "°F"}
